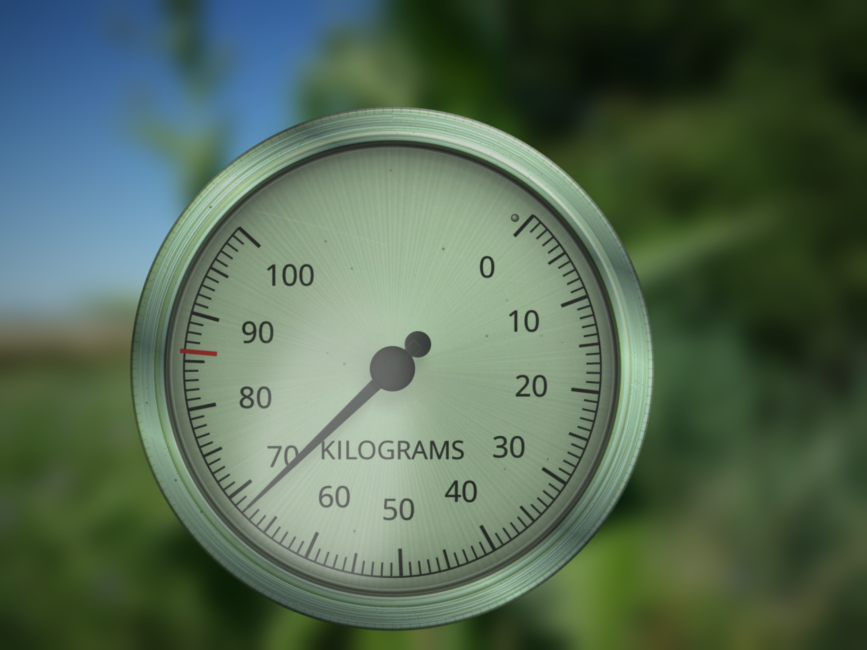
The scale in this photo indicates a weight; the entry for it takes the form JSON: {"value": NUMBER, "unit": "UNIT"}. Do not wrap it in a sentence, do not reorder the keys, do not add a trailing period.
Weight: {"value": 68, "unit": "kg"}
